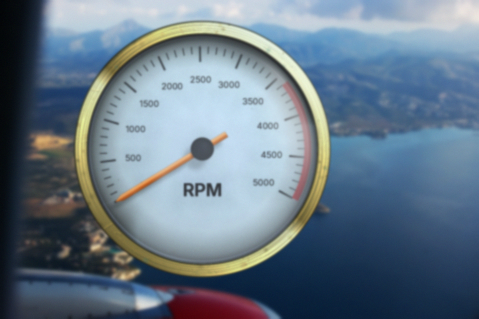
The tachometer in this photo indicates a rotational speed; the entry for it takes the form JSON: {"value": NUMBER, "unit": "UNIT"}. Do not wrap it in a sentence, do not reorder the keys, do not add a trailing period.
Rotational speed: {"value": 0, "unit": "rpm"}
